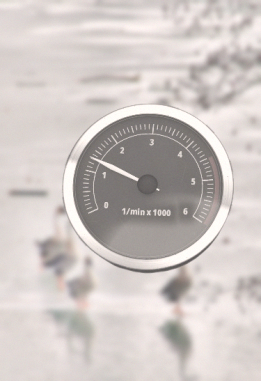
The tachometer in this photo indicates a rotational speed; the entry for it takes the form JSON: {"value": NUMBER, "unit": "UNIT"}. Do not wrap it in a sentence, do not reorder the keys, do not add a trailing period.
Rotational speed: {"value": 1300, "unit": "rpm"}
